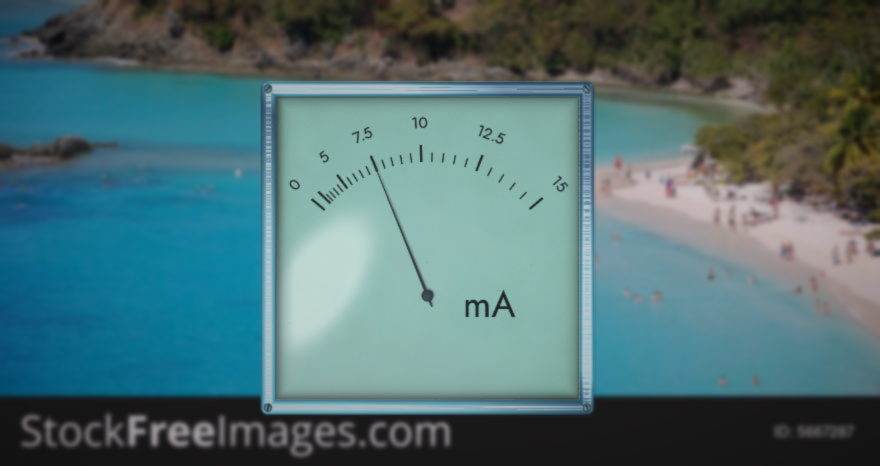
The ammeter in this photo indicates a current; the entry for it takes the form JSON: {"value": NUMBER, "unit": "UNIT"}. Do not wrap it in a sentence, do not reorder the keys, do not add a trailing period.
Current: {"value": 7.5, "unit": "mA"}
